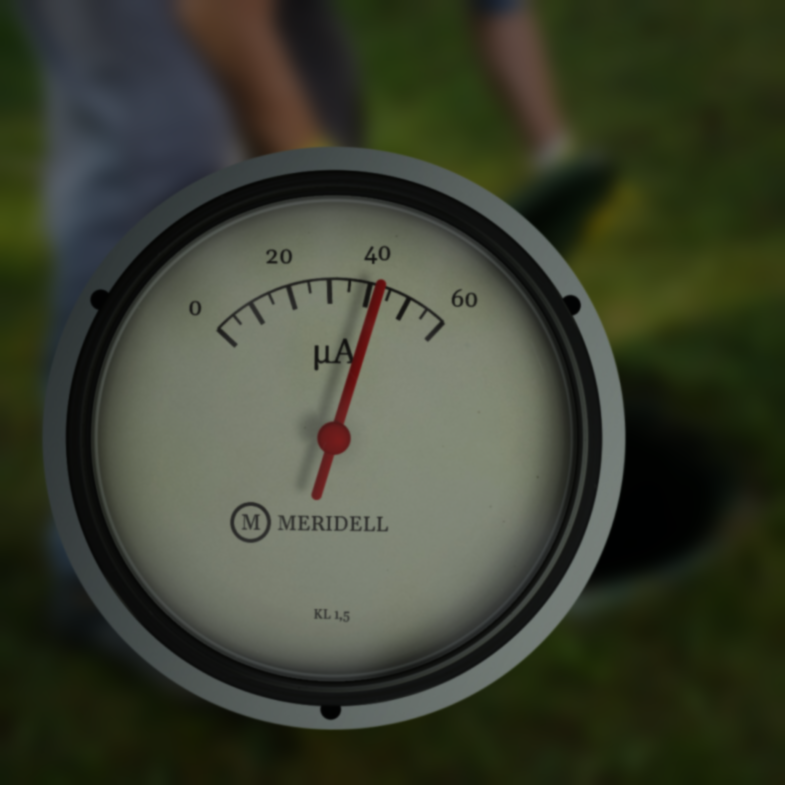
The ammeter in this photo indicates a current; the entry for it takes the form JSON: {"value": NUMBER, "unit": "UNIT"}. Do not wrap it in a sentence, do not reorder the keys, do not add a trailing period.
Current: {"value": 42.5, "unit": "µA"}
